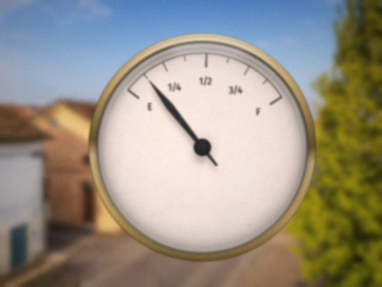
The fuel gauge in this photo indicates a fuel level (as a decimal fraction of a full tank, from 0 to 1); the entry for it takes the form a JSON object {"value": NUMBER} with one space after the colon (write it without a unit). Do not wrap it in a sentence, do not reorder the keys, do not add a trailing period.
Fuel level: {"value": 0.125}
